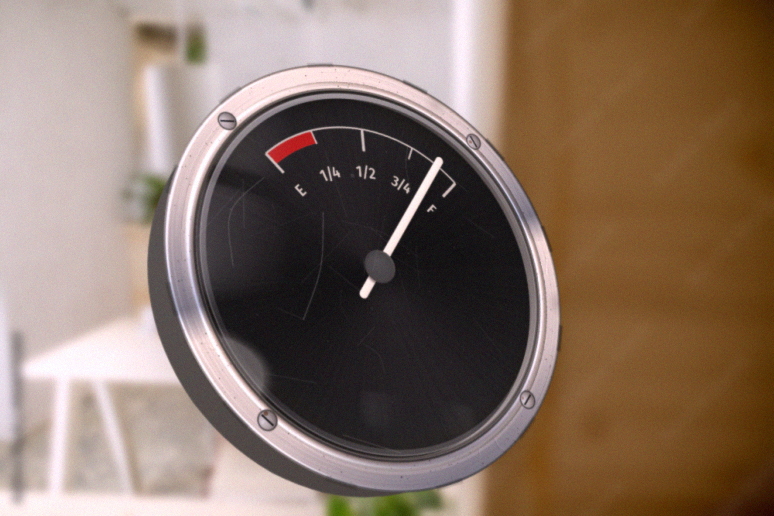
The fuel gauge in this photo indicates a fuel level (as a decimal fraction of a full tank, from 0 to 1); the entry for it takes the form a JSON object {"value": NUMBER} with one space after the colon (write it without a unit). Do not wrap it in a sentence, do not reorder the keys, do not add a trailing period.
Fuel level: {"value": 0.875}
